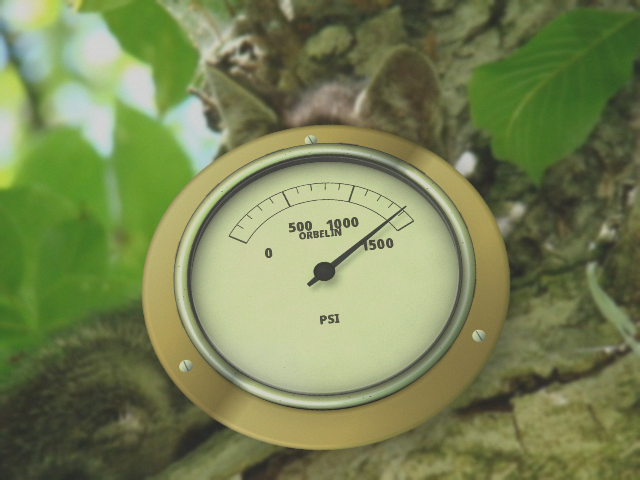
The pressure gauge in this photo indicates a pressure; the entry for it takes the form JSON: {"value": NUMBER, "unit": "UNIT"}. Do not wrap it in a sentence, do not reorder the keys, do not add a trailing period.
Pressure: {"value": 1400, "unit": "psi"}
